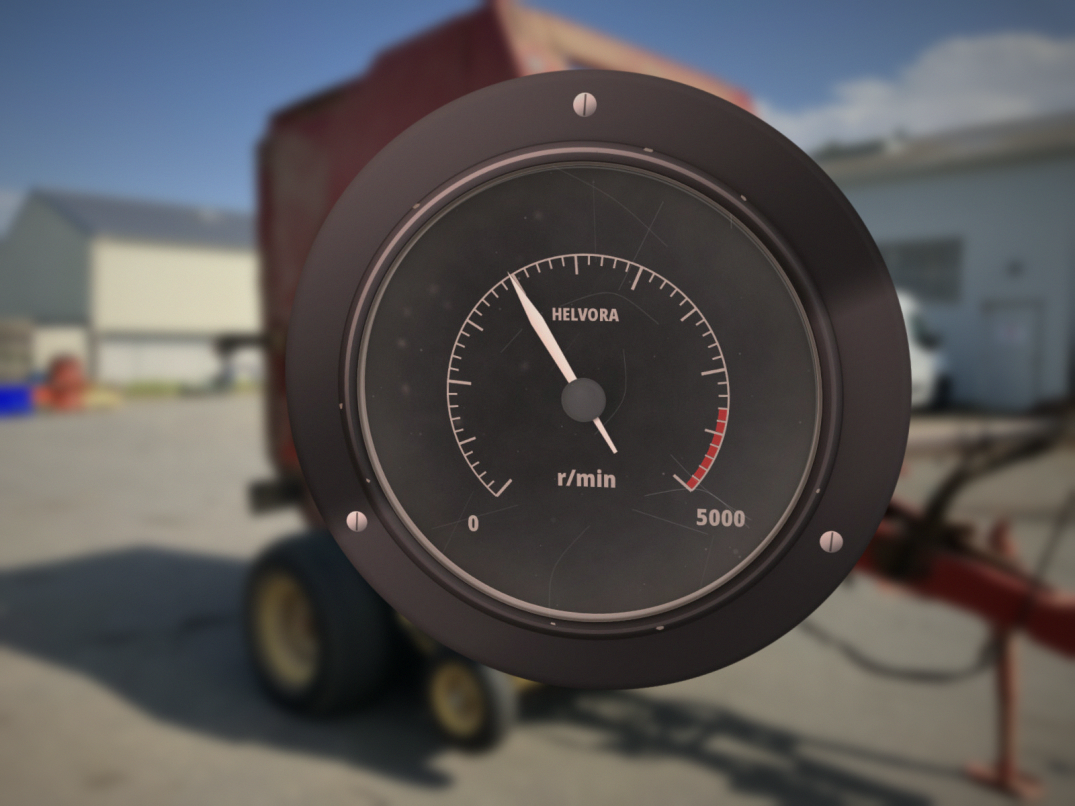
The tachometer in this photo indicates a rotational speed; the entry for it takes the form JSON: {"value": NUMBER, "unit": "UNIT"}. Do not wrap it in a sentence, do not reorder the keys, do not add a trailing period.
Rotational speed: {"value": 2000, "unit": "rpm"}
